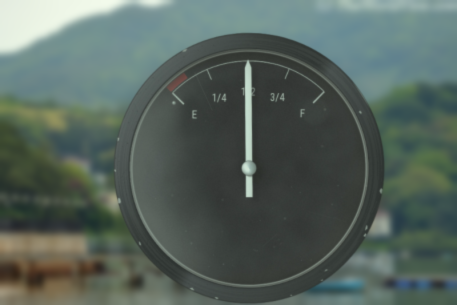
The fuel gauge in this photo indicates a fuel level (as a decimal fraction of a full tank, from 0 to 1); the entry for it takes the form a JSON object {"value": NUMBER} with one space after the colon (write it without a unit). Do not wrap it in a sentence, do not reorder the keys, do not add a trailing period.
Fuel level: {"value": 0.5}
